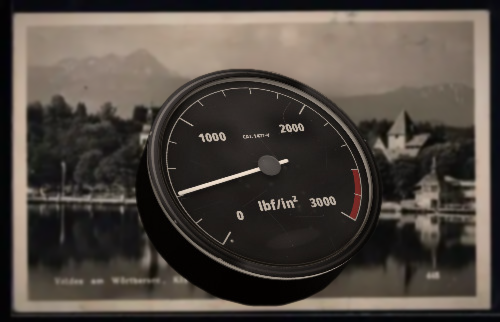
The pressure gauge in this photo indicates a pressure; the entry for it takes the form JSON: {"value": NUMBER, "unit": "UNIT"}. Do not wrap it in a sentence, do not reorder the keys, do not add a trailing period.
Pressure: {"value": 400, "unit": "psi"}
